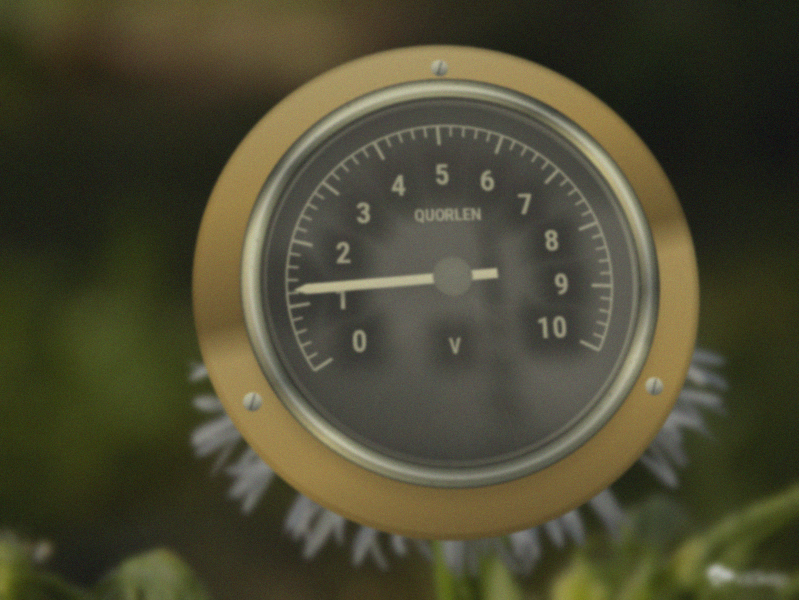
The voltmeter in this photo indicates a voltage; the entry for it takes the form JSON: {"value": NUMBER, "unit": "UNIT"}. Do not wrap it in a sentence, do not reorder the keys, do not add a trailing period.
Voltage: {"value": 1.2, "unit": "V"}
